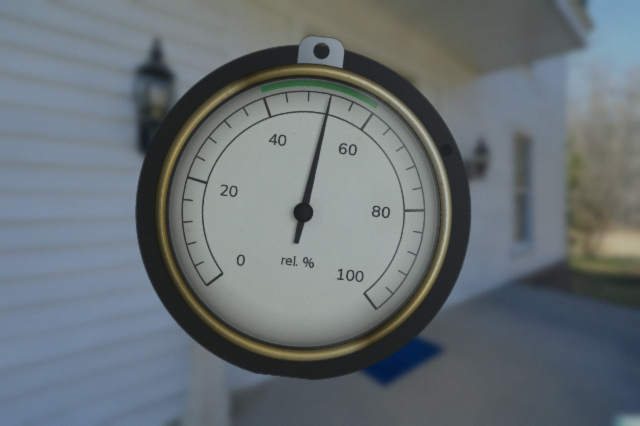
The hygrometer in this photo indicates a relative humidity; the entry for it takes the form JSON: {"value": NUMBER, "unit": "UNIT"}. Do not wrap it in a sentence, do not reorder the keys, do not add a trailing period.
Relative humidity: {"value": 52, "unit": "%"}
